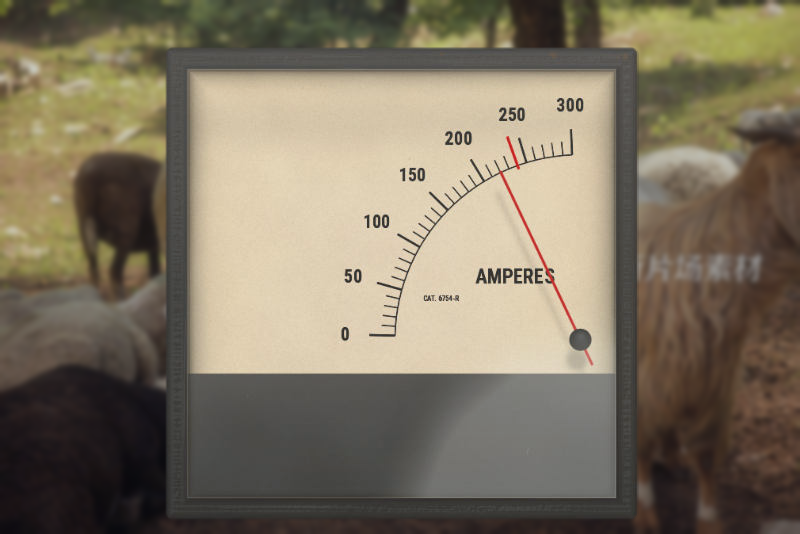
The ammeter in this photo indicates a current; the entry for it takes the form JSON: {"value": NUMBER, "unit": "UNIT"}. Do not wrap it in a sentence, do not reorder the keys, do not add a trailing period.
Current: {"value": 220, "unit": "A"}
